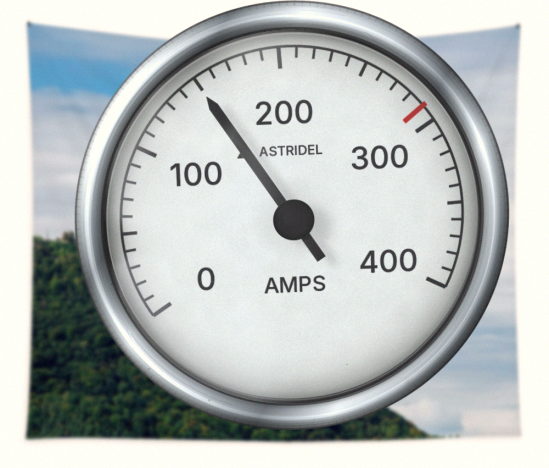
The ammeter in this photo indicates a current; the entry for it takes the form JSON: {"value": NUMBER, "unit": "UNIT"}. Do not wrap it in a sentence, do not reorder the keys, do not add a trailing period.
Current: {"value": 150, "unit": "A"}
